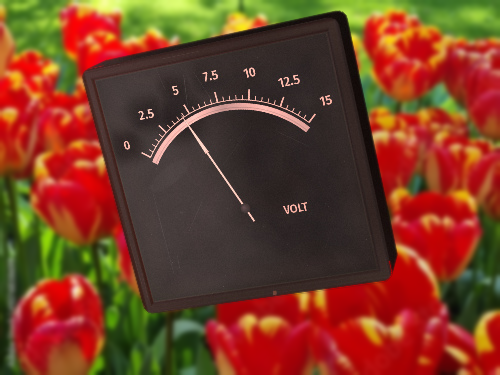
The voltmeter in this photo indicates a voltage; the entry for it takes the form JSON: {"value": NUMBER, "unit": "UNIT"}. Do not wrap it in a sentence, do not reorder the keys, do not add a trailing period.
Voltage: {"value": 4.5, "unit": "V"}
